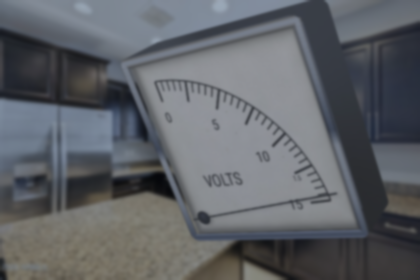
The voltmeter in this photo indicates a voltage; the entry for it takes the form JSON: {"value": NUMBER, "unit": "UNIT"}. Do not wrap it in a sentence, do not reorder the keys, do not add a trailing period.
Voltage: {"value": 14.5, "unit": "V"}
